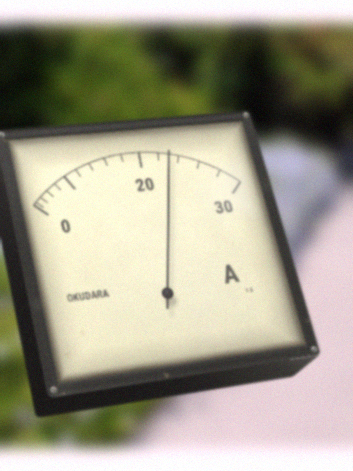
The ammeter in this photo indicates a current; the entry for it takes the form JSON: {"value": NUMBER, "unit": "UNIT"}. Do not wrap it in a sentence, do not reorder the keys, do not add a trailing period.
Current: {"value": 23, "unit": "A"}
